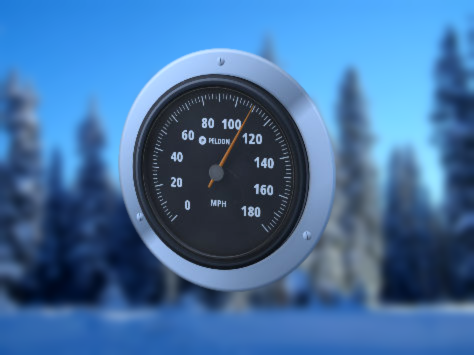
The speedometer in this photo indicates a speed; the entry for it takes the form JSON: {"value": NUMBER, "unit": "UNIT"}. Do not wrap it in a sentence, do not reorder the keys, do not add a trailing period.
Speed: {"value": 110, "unit": "mph"}
